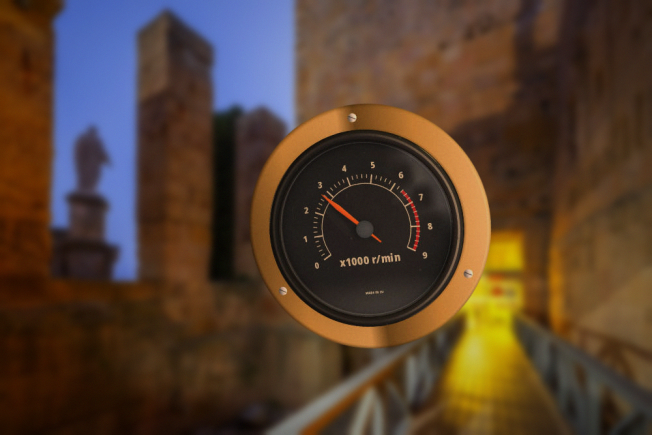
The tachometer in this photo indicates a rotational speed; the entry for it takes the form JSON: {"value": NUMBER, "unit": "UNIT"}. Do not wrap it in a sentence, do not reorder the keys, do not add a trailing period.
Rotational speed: {"value": 2800, "unit": "rpm"}
